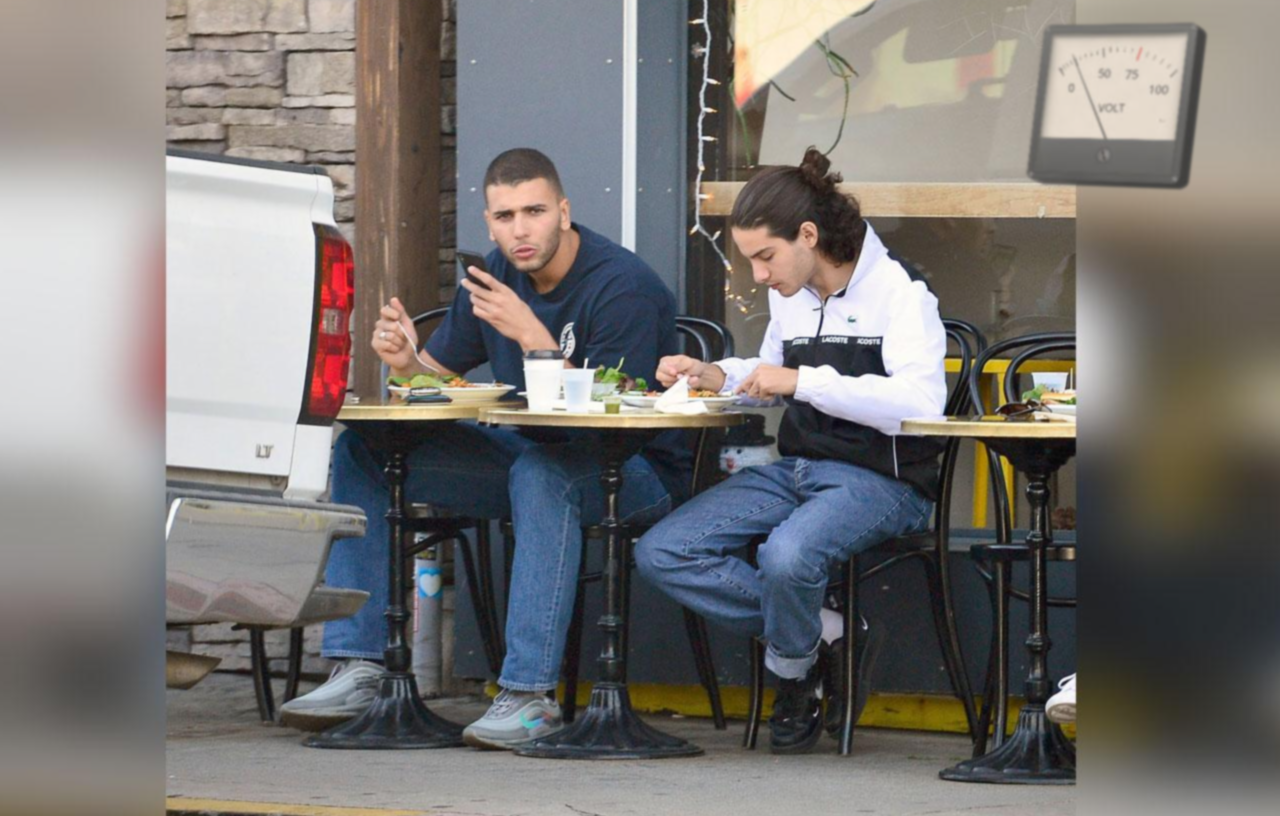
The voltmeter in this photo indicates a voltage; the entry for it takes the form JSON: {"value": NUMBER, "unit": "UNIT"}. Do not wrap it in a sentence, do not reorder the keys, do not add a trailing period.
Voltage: {"value": 25, "unit": "V"}
